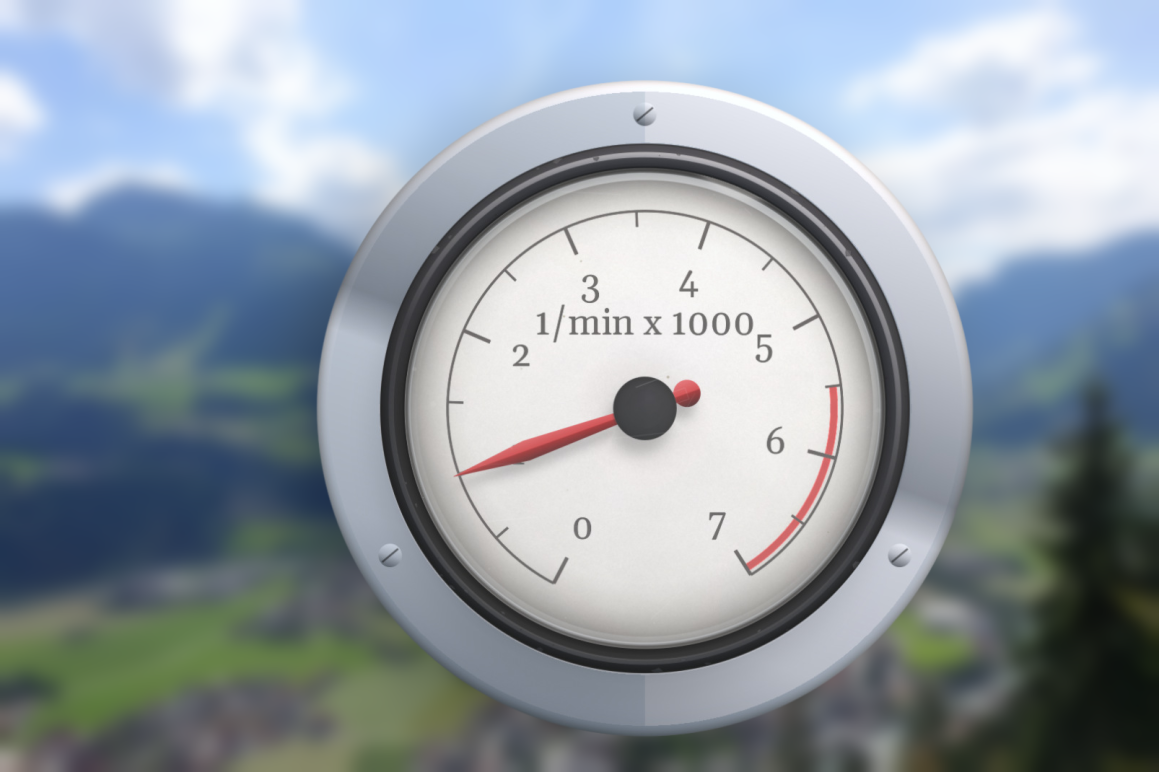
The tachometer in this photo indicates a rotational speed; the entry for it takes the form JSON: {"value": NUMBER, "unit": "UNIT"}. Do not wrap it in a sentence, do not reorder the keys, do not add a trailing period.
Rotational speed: {"value": 1000, "unit": "rpm"}
